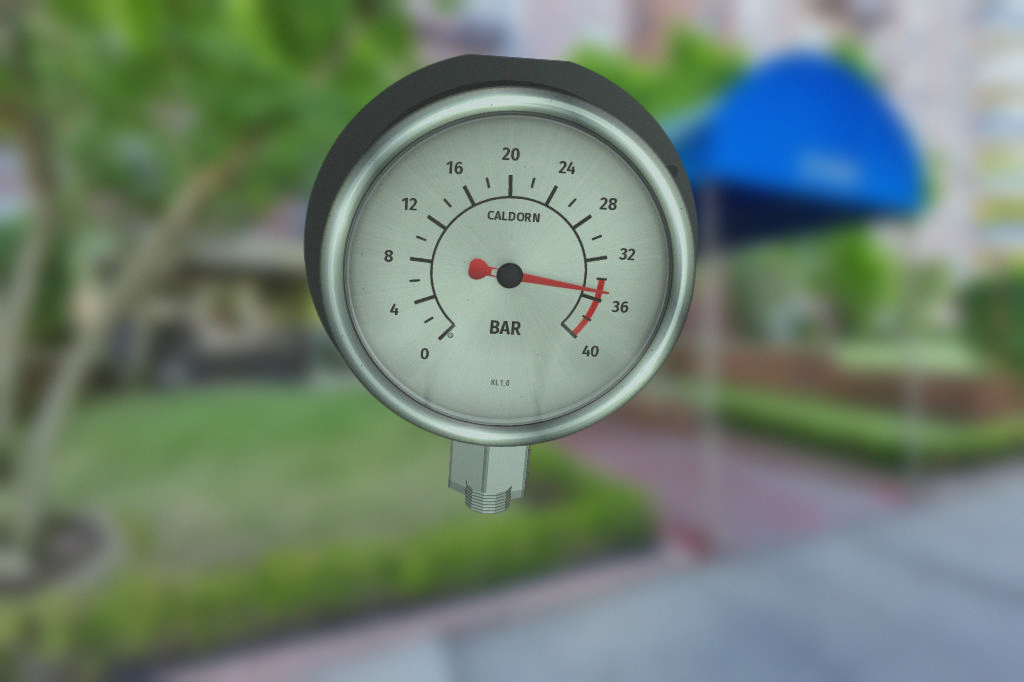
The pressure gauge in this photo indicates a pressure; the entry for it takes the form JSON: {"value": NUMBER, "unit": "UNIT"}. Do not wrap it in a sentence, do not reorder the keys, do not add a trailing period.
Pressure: {"value": 35, "unit": "bar"}
